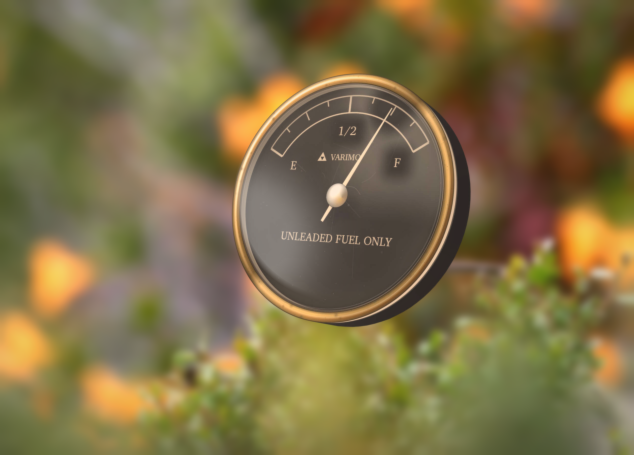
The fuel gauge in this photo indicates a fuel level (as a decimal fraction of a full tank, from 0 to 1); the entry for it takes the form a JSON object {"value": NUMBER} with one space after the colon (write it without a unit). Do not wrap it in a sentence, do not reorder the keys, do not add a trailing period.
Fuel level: {"value": 0.75}
